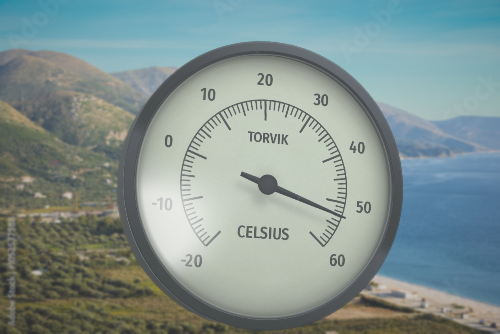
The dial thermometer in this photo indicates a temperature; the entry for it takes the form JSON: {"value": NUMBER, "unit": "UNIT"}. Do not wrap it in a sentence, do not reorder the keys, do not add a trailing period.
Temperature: {"value": 53, "unit": "°C"}
